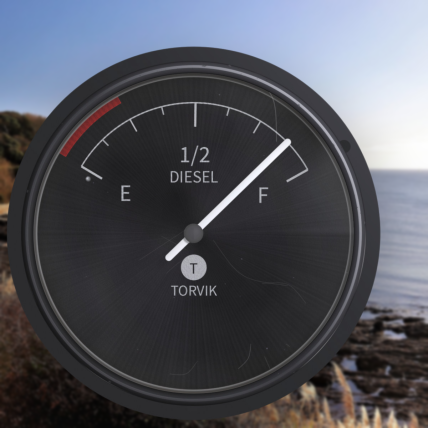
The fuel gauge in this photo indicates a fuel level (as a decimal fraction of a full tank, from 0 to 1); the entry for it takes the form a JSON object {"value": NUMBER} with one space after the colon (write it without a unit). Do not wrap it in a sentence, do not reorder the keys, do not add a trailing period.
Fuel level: {"value": 0.875}
